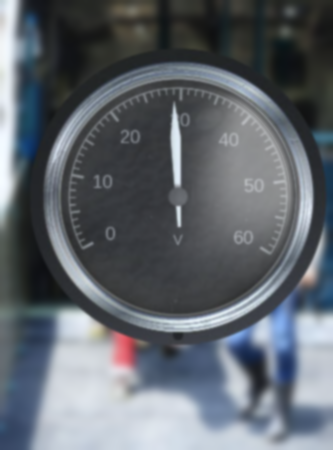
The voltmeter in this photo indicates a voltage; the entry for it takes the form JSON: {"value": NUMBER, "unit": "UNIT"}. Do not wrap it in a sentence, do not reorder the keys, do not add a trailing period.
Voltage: {"value": 29, "unit": "V"}
